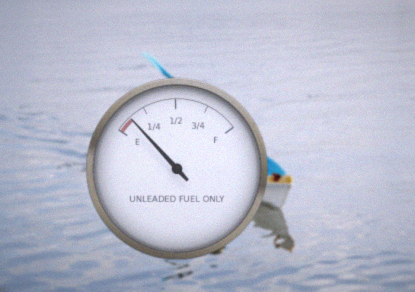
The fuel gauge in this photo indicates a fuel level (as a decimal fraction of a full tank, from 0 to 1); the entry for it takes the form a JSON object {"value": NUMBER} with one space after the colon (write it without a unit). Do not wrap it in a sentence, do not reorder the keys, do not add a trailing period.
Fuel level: {"value": 0.125}
